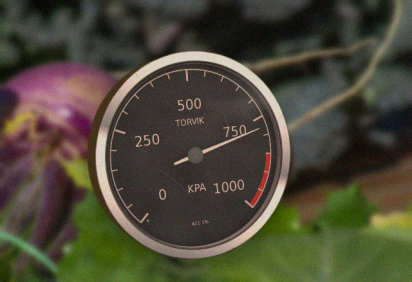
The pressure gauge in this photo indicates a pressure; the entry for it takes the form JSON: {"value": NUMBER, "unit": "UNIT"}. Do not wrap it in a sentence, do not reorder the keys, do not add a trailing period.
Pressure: {"value": 775, "unit": "kPa"}
